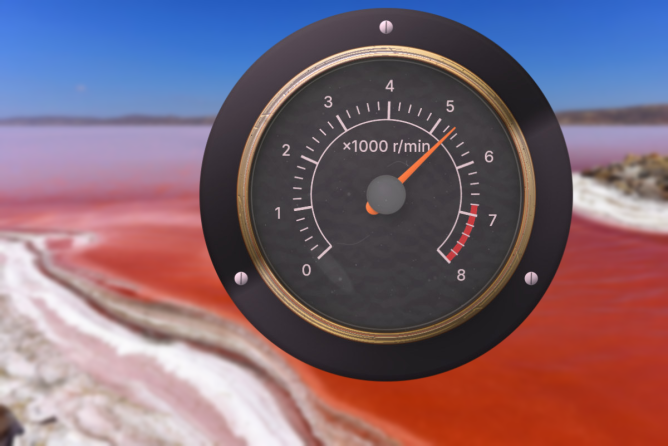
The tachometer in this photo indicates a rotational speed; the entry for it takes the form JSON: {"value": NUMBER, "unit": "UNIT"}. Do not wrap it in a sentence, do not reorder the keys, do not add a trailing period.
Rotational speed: {"value": 5300, "unit": "rpm"}
